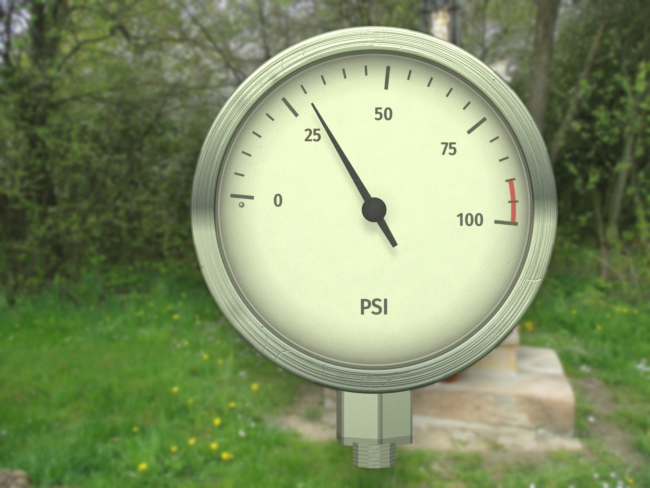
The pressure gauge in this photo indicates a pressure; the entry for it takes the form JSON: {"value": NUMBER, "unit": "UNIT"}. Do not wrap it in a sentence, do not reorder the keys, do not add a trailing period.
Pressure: {"value": 30, "unit": "psi"}
